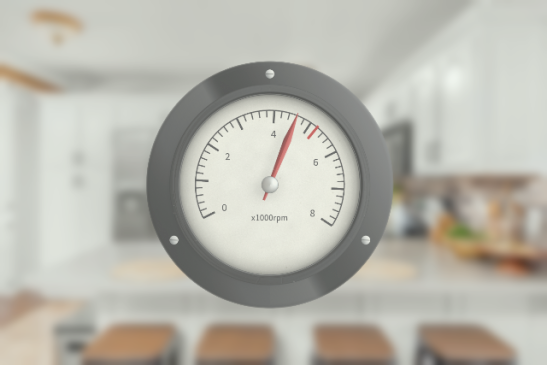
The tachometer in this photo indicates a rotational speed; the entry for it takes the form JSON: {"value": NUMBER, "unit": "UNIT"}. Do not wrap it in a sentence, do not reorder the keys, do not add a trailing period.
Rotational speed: {"value": 4600, "unit": "rpm"}
